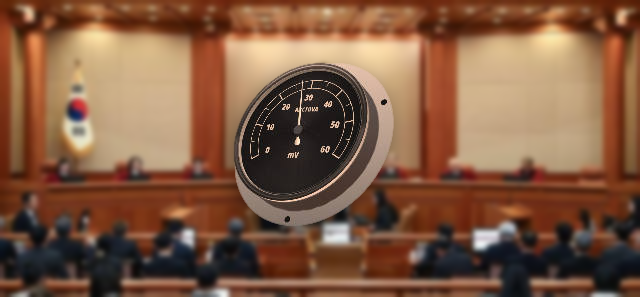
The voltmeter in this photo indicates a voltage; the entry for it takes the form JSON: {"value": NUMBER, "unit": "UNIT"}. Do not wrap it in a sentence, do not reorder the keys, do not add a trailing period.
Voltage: {"value": 27.5, "unit": "mV"}
